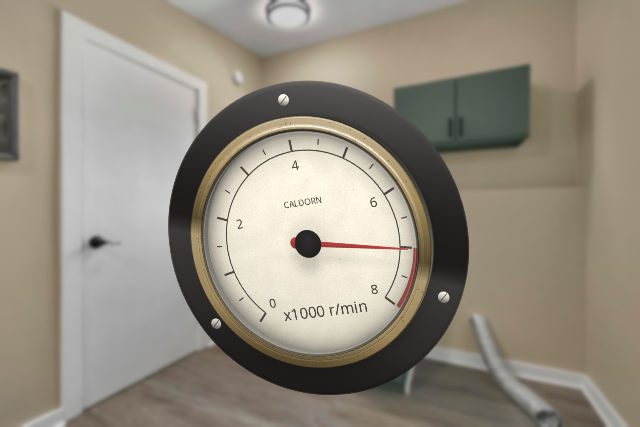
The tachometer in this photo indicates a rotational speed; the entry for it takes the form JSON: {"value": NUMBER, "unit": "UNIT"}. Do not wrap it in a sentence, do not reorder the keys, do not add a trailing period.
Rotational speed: {"value": 7000, "unit": "rpm"}
